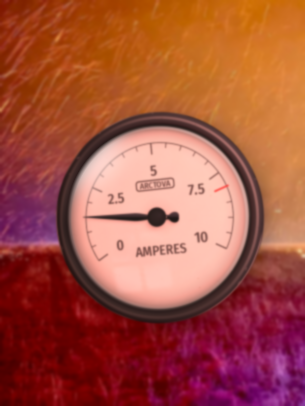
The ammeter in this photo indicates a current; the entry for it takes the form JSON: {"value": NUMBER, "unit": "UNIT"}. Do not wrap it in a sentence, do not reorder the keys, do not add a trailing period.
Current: {"value": 1.5, "unit": "A"}
